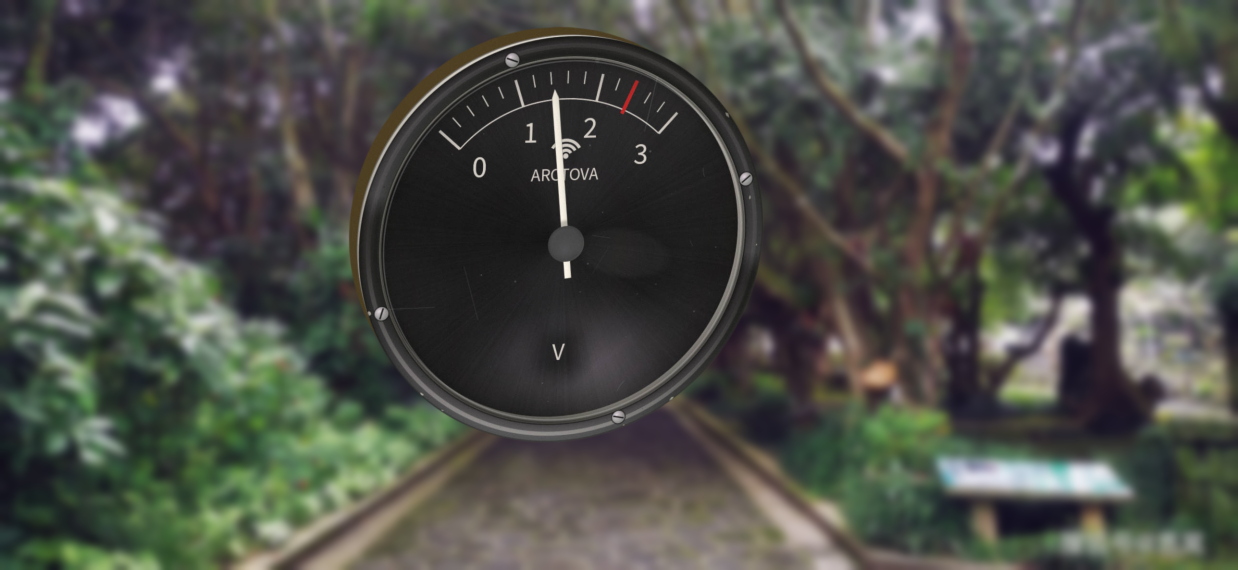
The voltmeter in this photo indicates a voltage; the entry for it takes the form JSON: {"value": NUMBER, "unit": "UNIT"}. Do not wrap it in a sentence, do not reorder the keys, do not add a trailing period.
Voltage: {"value": 1.4, "unit": "V"}
